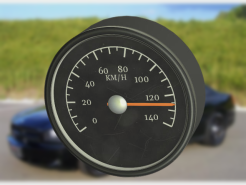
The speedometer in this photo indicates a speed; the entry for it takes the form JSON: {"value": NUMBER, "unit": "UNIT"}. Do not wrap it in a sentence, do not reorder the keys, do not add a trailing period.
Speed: {"value": 125, "unit": "km/h"}
